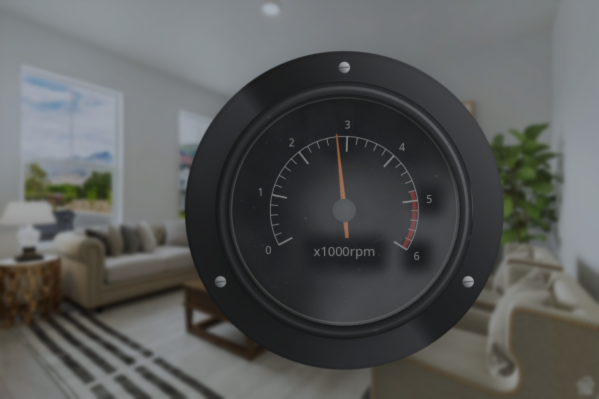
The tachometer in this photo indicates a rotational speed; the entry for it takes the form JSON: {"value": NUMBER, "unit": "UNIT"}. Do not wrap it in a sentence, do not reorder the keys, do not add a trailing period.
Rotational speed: {"value": 2800, "unit": "rpm"}
